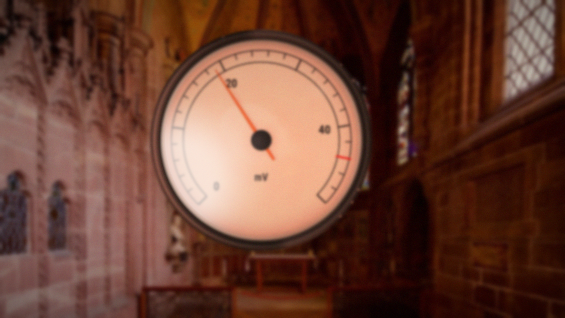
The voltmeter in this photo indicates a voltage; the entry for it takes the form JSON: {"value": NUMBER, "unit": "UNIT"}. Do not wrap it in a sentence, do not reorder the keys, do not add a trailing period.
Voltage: {"value": 19, "unit": "mV"}
